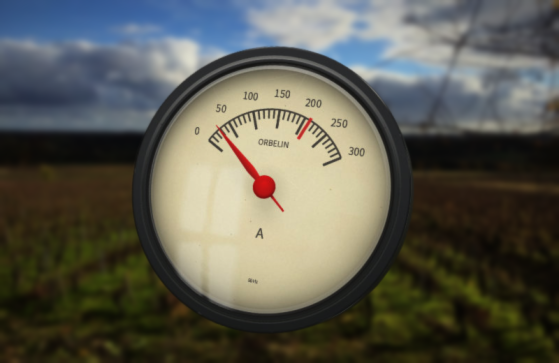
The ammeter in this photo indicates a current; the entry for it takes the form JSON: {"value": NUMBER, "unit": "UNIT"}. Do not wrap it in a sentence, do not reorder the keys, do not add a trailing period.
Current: {"value": 30, "unit": "A"}
